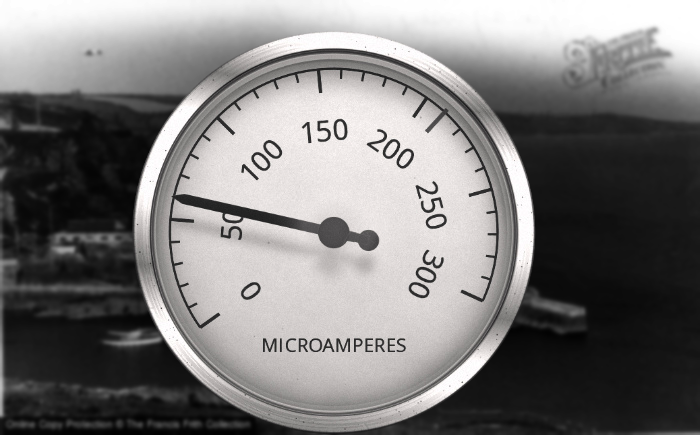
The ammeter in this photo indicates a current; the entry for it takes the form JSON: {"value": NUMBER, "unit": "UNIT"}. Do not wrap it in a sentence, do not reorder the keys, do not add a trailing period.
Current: {"value": 60, "unit": "µA"}
